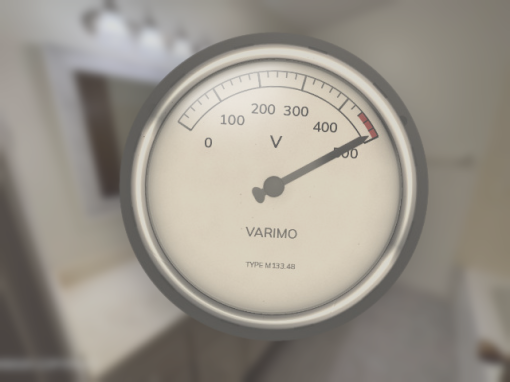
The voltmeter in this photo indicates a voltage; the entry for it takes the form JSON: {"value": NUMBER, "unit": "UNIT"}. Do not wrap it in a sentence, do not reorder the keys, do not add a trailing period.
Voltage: {"value": 490, "unit": "V"}
